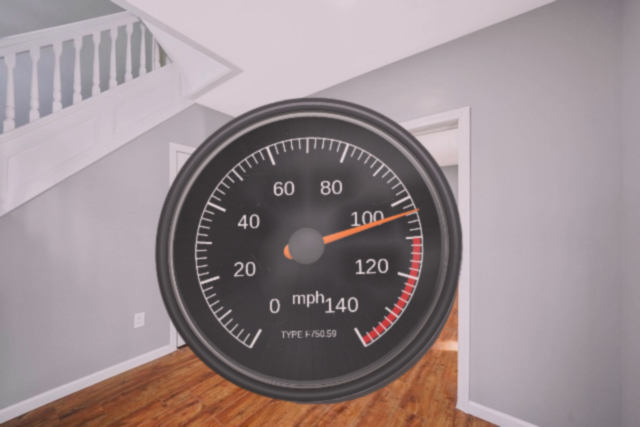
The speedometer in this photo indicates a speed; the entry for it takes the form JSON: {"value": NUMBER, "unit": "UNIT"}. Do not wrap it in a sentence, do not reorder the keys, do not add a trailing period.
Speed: {"value": 104, "unit": "mph"}
